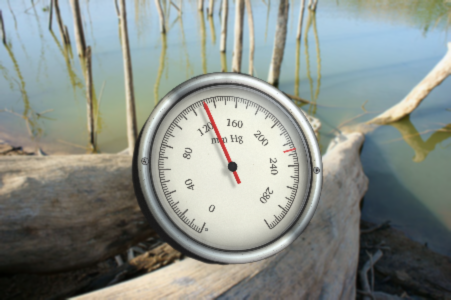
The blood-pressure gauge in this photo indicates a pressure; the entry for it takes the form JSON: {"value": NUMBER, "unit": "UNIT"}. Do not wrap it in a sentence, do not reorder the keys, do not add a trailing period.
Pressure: {"value": 130, "unit": "mmHg"}
